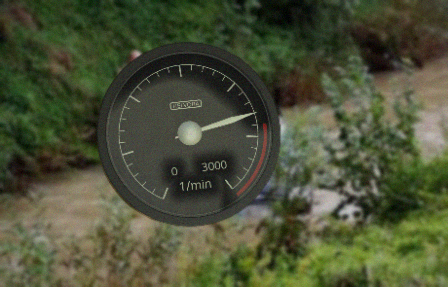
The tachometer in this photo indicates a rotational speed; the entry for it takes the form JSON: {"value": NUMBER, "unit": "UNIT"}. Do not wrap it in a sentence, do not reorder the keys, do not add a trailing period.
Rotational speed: {"value": 2300, "unit": "rpm"}
